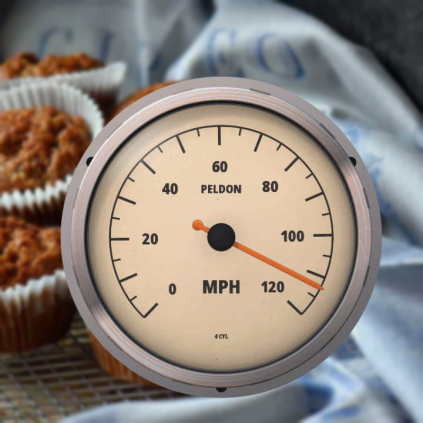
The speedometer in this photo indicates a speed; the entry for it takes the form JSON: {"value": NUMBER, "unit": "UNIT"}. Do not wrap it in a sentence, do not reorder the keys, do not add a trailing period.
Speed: {"value": 112.5, "unit": "mph"}
